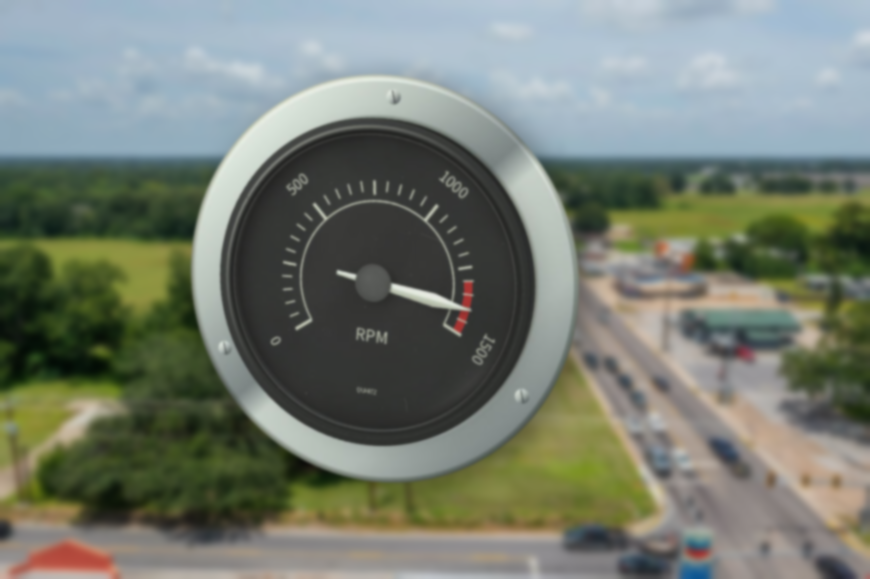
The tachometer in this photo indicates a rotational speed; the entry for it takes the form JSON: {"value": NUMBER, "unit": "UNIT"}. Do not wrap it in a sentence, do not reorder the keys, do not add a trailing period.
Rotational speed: {"value": 1400, "unit": "rpm"}
